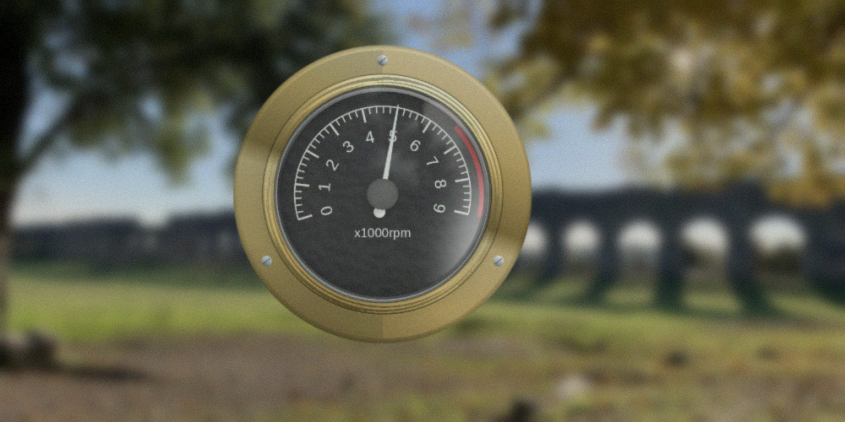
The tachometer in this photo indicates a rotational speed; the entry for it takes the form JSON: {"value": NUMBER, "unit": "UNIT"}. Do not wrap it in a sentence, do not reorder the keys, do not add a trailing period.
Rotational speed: {"value": 5000, "unit": "rpm"}
